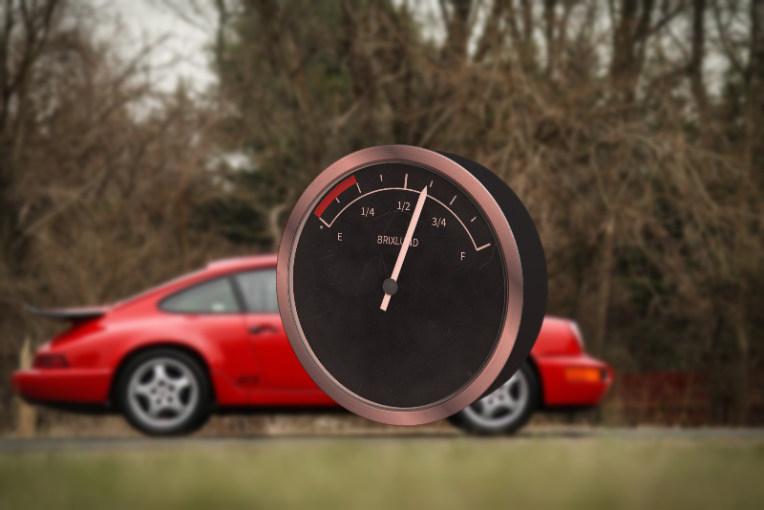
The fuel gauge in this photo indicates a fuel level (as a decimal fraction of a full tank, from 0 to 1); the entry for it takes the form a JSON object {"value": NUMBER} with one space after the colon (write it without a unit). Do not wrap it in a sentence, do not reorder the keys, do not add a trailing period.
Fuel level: {"value": 0.625}
